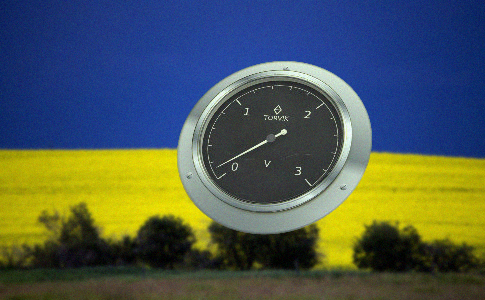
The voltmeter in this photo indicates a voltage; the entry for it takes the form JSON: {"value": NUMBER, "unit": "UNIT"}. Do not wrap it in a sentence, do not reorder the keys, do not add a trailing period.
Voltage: {"value": 0.1, "unit": "V"}
